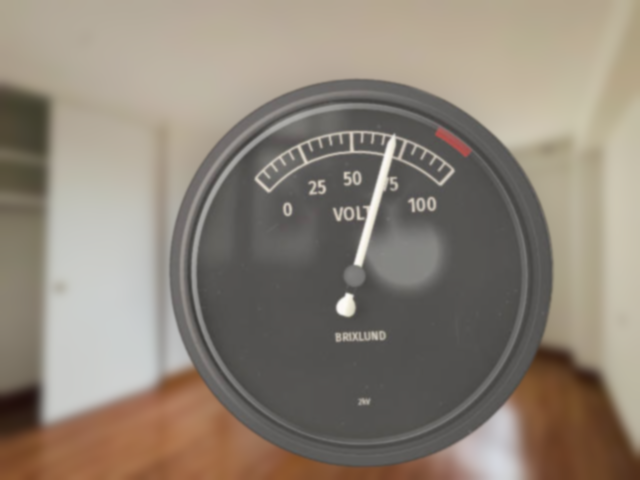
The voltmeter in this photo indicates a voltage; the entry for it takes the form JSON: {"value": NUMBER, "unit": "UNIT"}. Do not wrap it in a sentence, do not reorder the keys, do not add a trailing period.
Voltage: {"value": 70, "unit": "V"}
